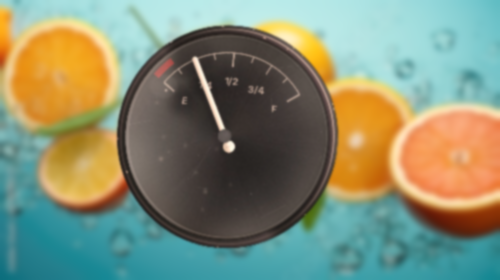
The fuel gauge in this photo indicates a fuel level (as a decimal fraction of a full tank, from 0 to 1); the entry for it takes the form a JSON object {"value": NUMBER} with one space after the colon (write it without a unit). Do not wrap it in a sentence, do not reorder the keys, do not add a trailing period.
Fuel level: {"value": 0.25}
